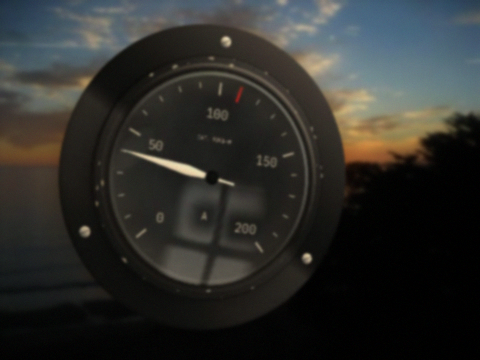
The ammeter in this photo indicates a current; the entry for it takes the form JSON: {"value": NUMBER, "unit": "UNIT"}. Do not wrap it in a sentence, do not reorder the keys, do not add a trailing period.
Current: {"value": 40, "unit": "A"}
